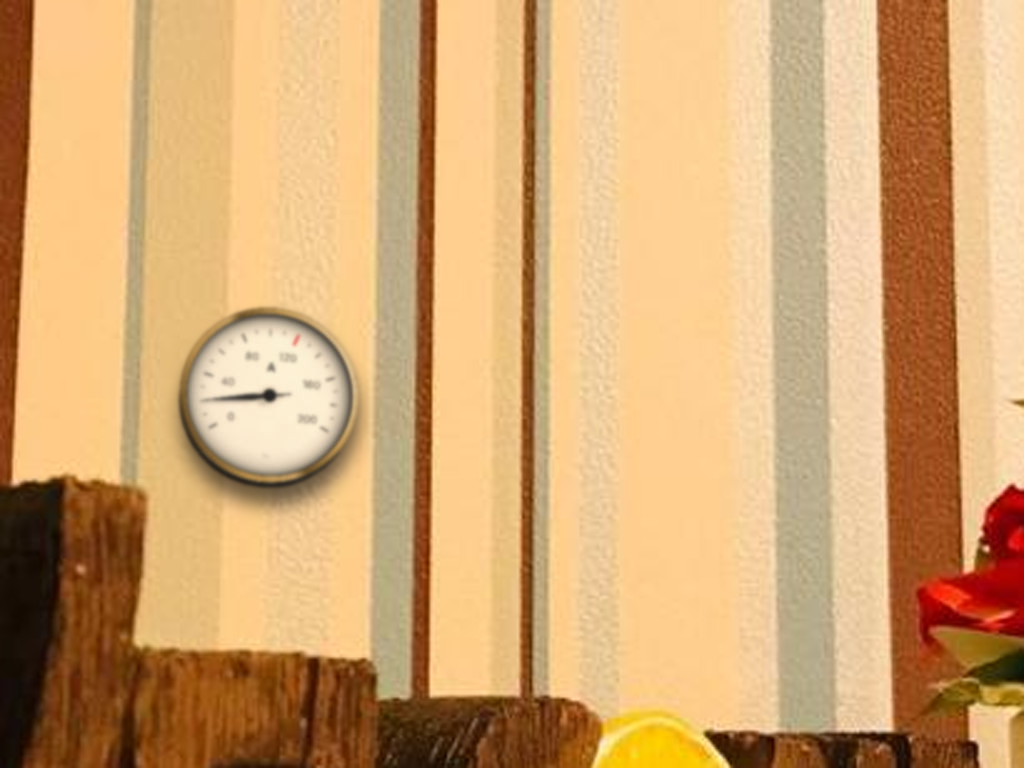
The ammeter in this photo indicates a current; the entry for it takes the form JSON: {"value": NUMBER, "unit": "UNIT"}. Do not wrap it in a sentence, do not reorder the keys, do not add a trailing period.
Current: {"value": 20, "unit": "A"}
